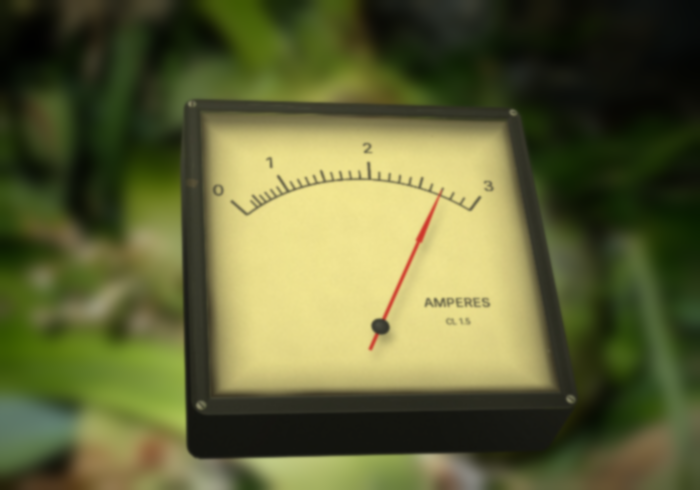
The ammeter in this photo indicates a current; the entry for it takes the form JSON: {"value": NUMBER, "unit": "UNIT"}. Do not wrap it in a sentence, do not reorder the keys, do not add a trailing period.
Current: {"value": 2.7, "unit": "A"}
